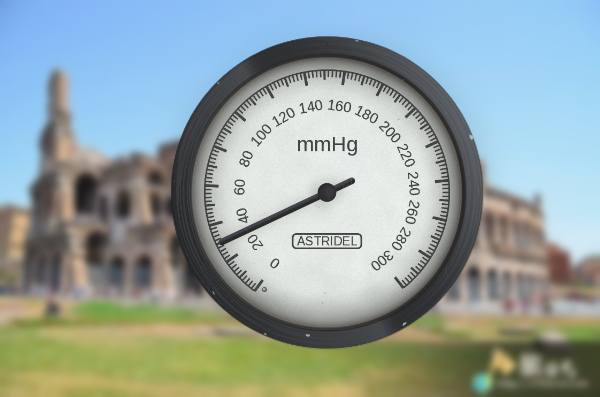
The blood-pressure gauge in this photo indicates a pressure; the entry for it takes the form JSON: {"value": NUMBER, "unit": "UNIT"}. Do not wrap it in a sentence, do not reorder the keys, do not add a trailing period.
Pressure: {"value": 30, "unit": "mmHg"}
